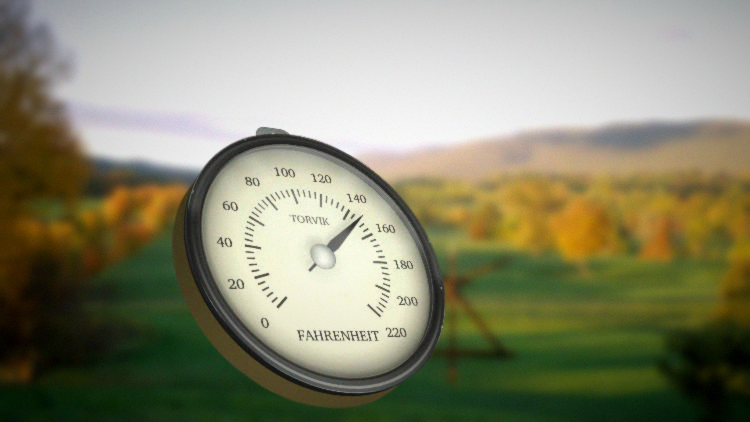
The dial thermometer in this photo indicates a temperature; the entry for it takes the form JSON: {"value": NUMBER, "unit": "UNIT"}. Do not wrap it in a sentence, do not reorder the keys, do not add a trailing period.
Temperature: {"value": 148, "unit": "°F"}
